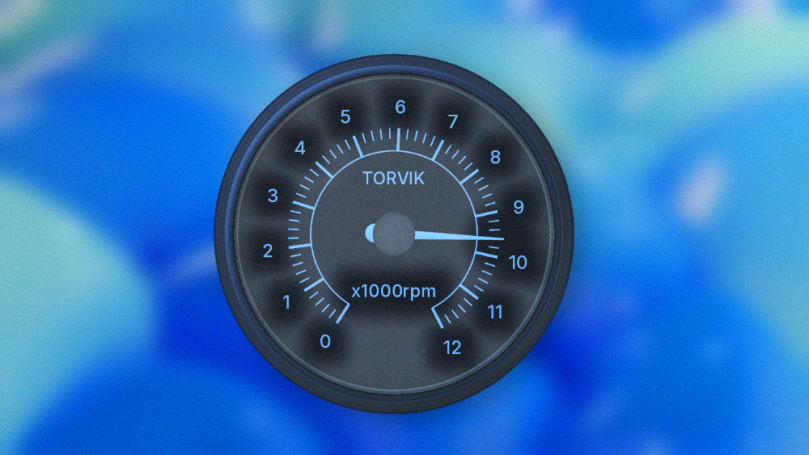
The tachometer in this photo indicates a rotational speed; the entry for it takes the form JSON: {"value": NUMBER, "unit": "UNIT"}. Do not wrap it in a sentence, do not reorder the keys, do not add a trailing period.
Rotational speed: {"value": 9600, "unit": "rpm"}
